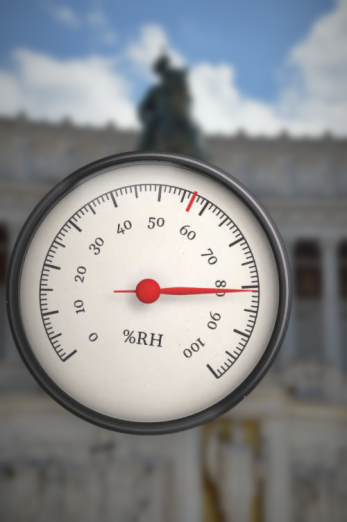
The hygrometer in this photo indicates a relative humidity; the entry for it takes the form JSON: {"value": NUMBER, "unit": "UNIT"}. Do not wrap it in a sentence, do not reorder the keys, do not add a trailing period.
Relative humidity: {"value": 81, "unit": "%"}
